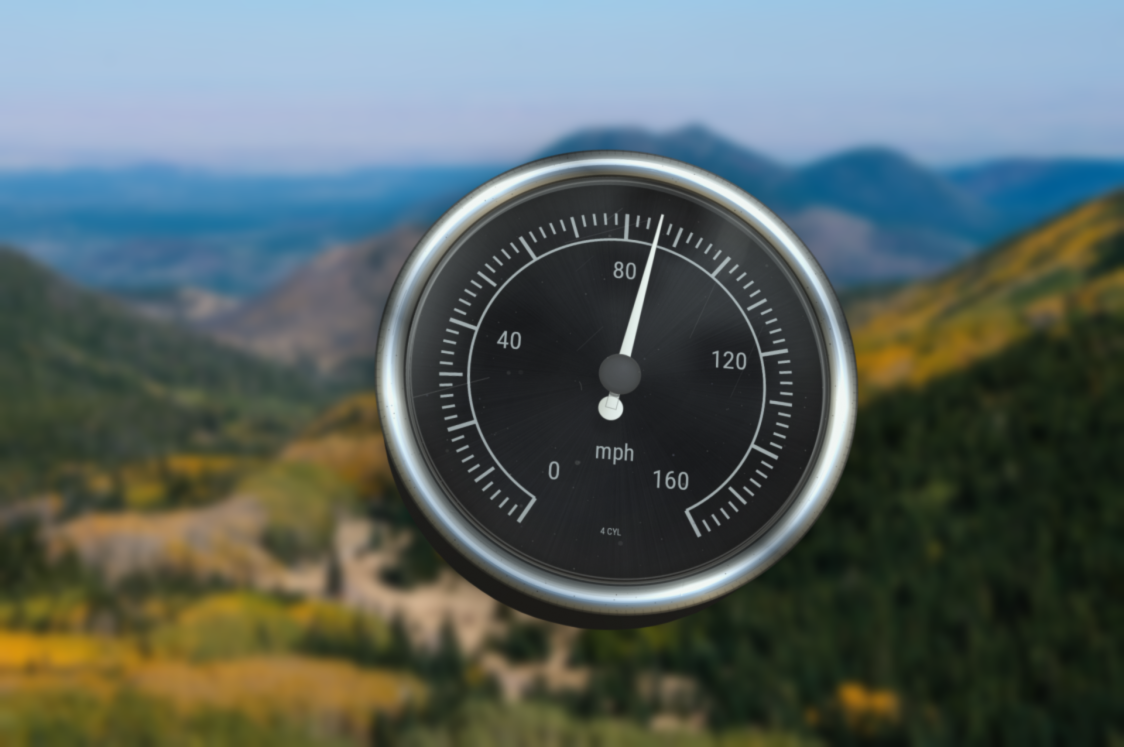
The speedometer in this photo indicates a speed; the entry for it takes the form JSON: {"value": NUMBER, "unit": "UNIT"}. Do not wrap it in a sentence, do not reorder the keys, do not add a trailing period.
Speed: {"value": 86, "unit": "mph"}
